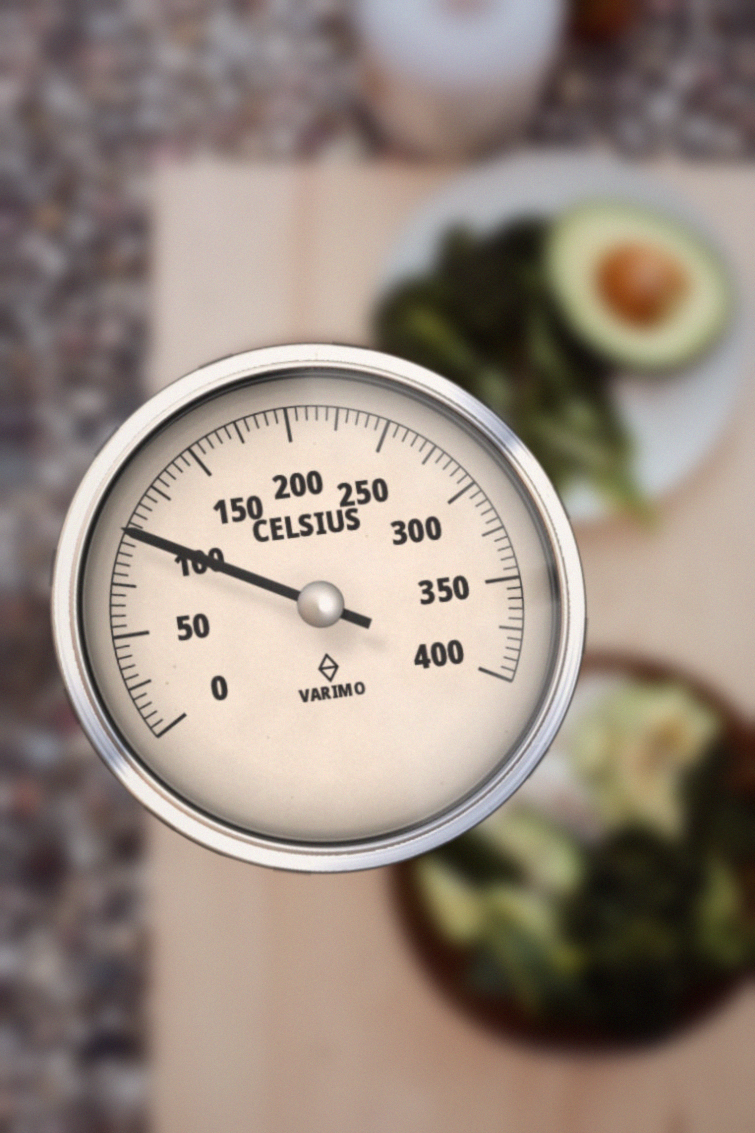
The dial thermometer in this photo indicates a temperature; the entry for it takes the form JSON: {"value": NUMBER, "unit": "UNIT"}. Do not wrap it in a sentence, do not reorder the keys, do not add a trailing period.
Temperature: {"value": 100, "unit": "°C"}
